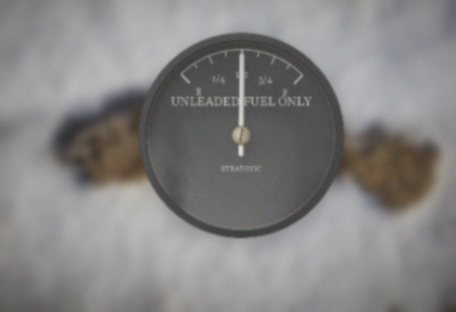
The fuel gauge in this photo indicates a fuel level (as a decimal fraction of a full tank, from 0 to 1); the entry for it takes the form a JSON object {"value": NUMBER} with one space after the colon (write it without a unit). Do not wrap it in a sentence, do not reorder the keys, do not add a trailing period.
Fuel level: {"value": 0.5}
